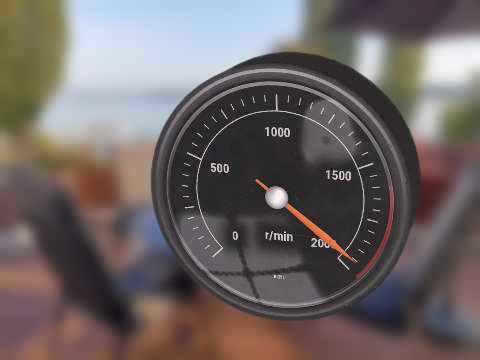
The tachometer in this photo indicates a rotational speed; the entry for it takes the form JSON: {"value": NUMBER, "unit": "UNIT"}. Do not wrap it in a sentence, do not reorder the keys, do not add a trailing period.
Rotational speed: {"value": 1950, "unit": "rpm"}
